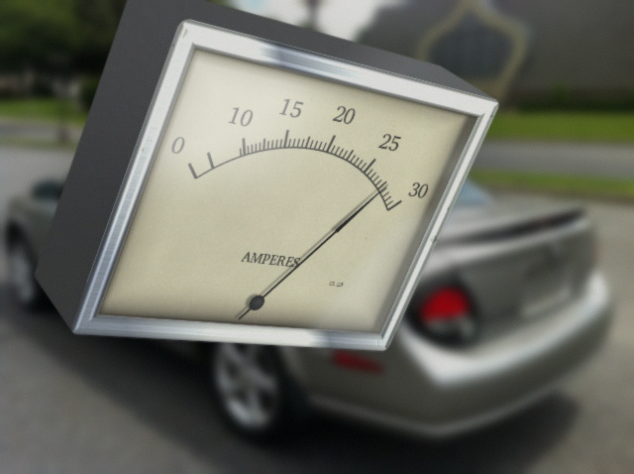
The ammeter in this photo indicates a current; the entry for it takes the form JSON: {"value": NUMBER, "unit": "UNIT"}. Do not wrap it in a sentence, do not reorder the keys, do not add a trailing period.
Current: {"value": 27.5, "unit": "A"}
